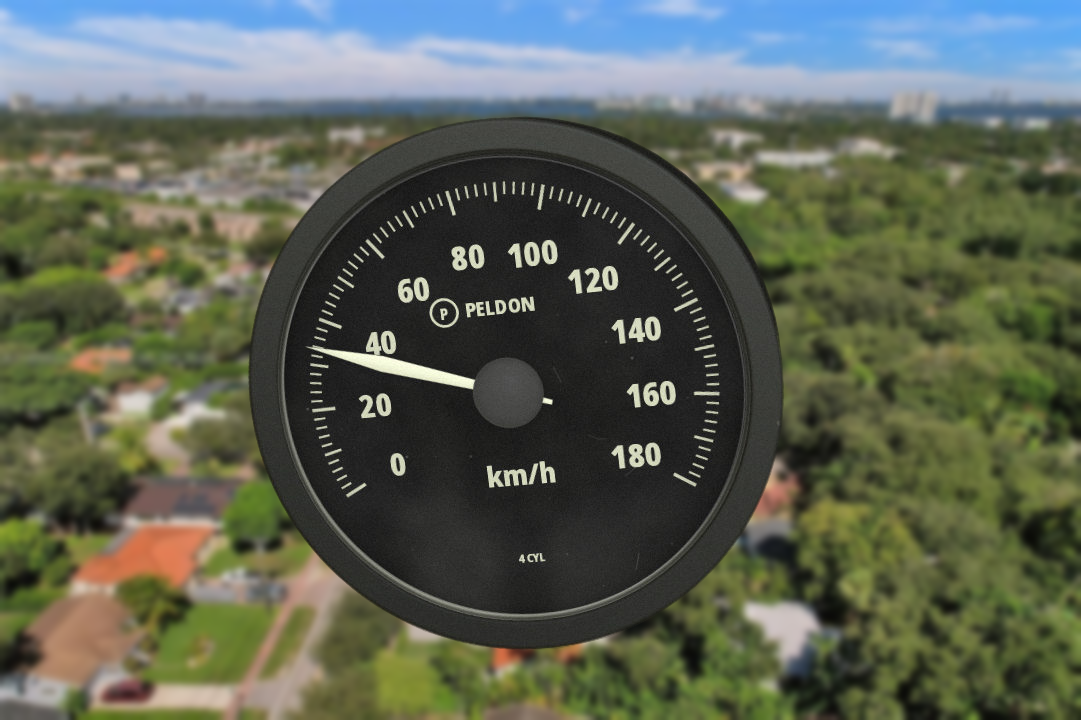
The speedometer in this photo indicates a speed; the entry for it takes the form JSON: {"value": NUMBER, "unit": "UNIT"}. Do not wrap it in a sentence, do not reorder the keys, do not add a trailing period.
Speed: {"value": 34, "unit": "km/h"}
